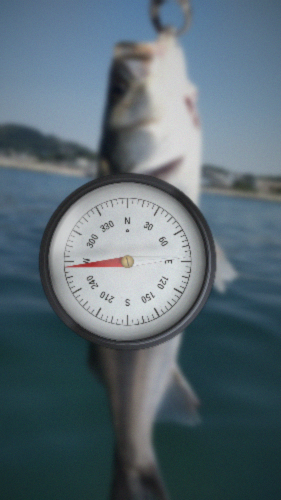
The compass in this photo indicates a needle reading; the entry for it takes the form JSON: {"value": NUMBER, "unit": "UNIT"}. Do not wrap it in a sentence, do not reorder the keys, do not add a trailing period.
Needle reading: {"value": 265, "unit": "°"}
